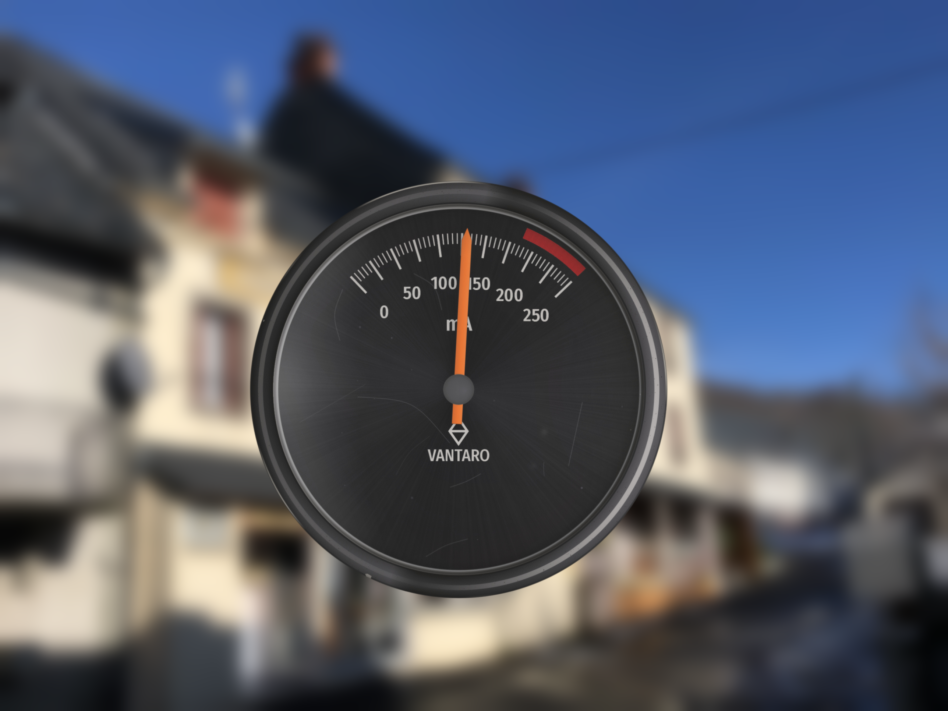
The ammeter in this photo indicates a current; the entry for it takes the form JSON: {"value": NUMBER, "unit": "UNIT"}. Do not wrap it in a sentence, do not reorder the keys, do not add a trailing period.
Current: {"value": 130, "unit": "mA"}
